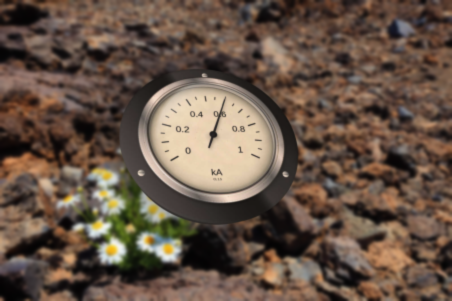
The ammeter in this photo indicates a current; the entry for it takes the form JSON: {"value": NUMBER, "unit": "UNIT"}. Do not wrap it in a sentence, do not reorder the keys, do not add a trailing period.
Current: {"value": 0.6, "unit": "kA"}
